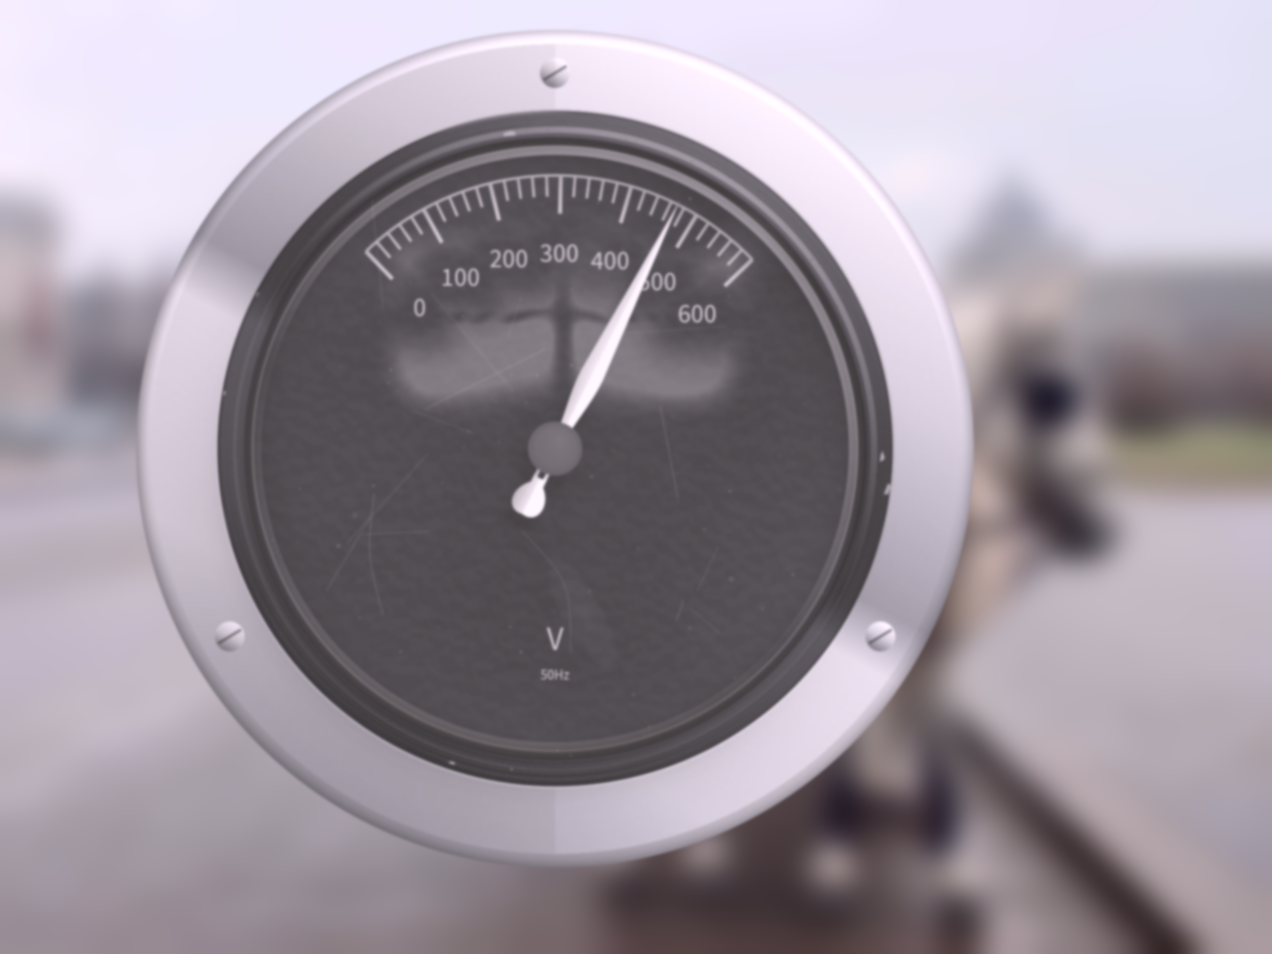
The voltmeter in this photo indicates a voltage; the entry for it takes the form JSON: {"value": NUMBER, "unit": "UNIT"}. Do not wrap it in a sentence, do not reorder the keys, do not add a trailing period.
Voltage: {"value": 470, "unit": "V"}
